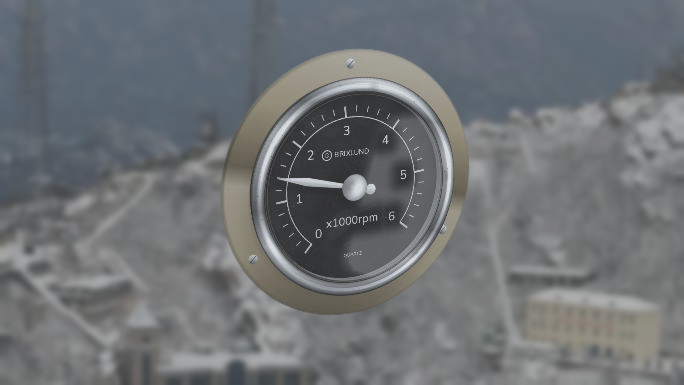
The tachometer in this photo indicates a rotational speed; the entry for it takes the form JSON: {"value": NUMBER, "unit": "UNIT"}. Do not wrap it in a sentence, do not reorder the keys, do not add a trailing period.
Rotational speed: {"value": 1400, "unit": "rpm"}
